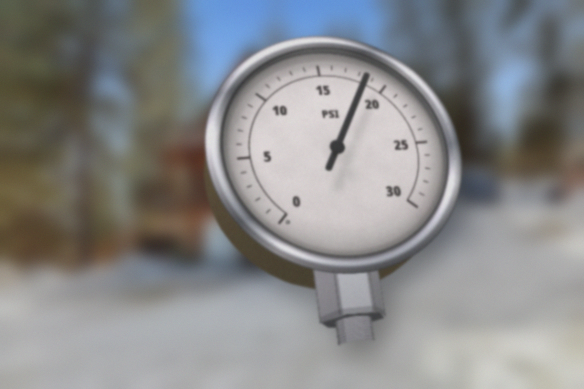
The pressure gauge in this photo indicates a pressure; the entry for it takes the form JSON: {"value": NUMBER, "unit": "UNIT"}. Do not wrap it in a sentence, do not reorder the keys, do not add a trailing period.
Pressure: {"value": 18.5, "unit": "psi"}
